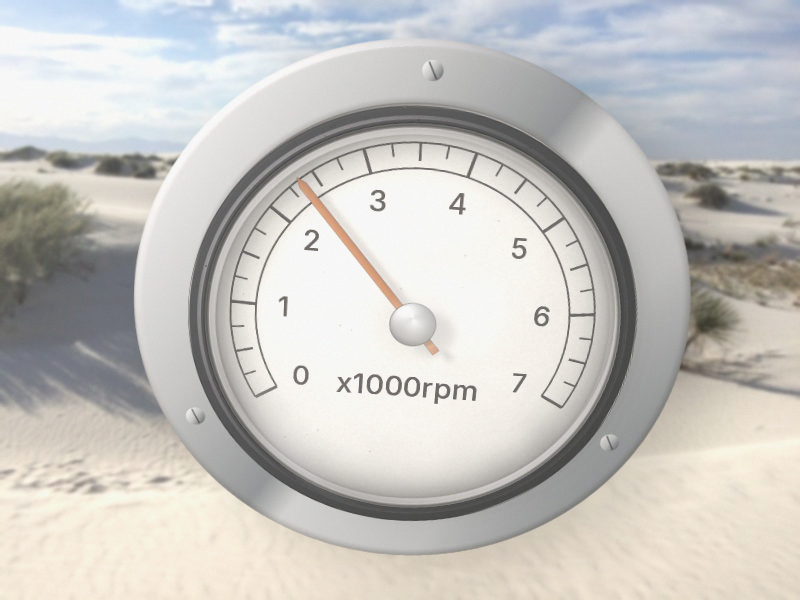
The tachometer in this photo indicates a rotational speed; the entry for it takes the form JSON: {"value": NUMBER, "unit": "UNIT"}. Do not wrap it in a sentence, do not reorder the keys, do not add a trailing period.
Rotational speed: {"value": 2375, "unit": "rpm"}
